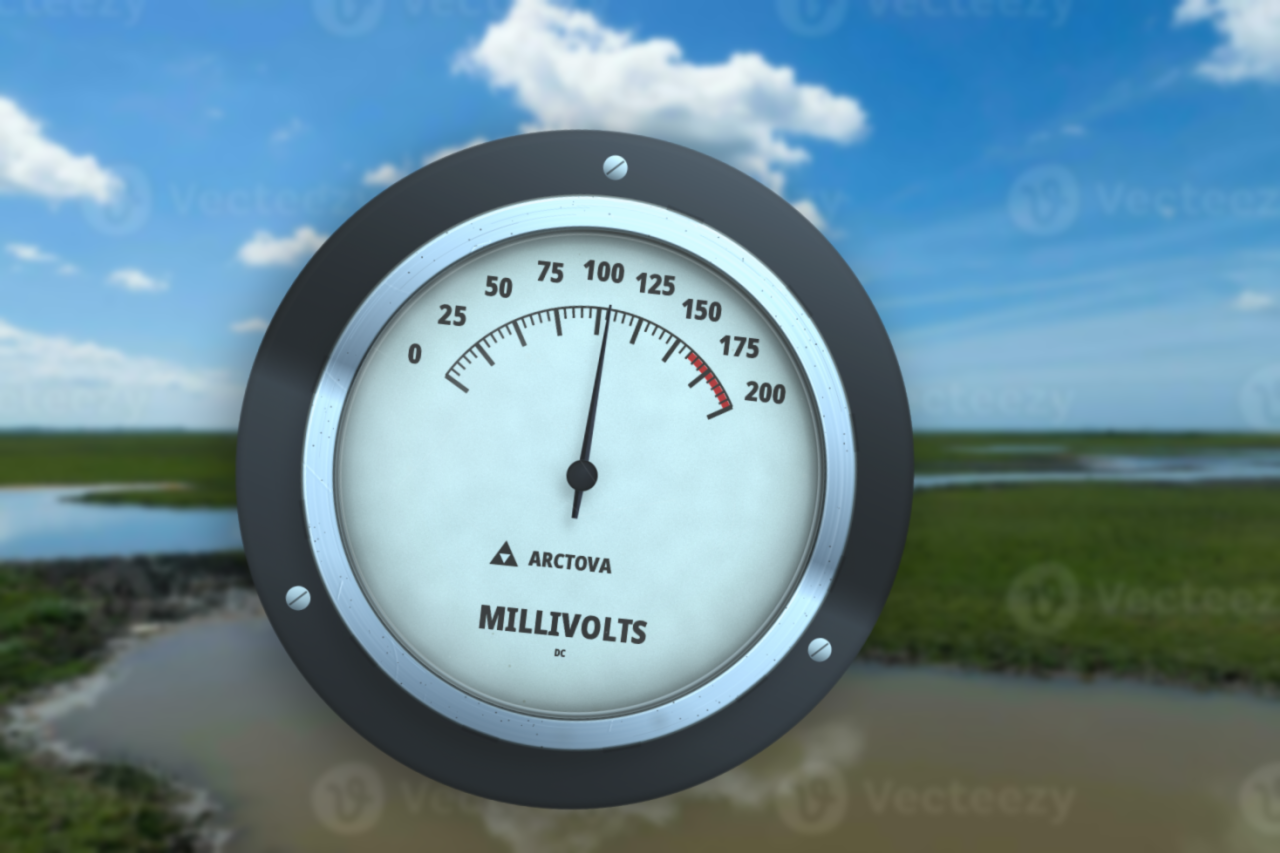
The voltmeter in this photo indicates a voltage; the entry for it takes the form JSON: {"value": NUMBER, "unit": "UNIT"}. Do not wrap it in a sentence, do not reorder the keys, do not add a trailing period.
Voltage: {"value": 105, "unit": "mV"}
